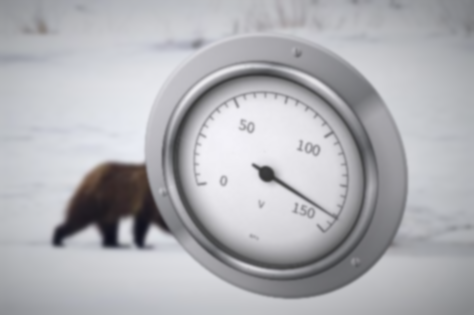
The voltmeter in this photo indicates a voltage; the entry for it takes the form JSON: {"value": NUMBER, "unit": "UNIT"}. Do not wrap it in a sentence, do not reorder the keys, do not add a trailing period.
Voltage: {"value": 140, "unit": "V"}
